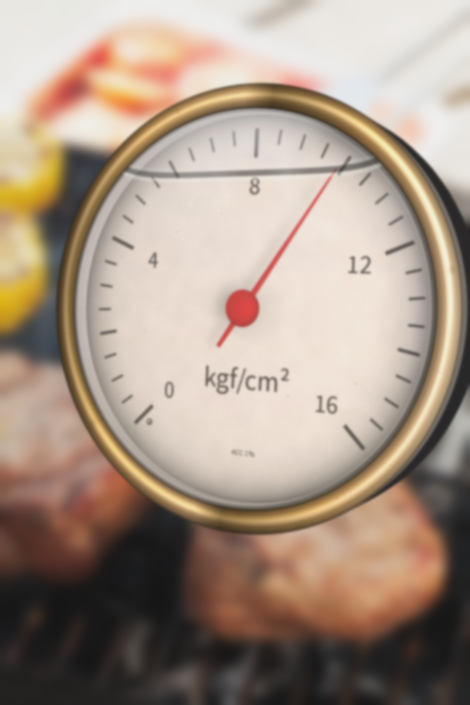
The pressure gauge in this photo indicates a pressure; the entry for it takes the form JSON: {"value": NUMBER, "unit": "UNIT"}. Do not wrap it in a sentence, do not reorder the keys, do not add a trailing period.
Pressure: {"value": 10, "unit": "kg/cm²"}
